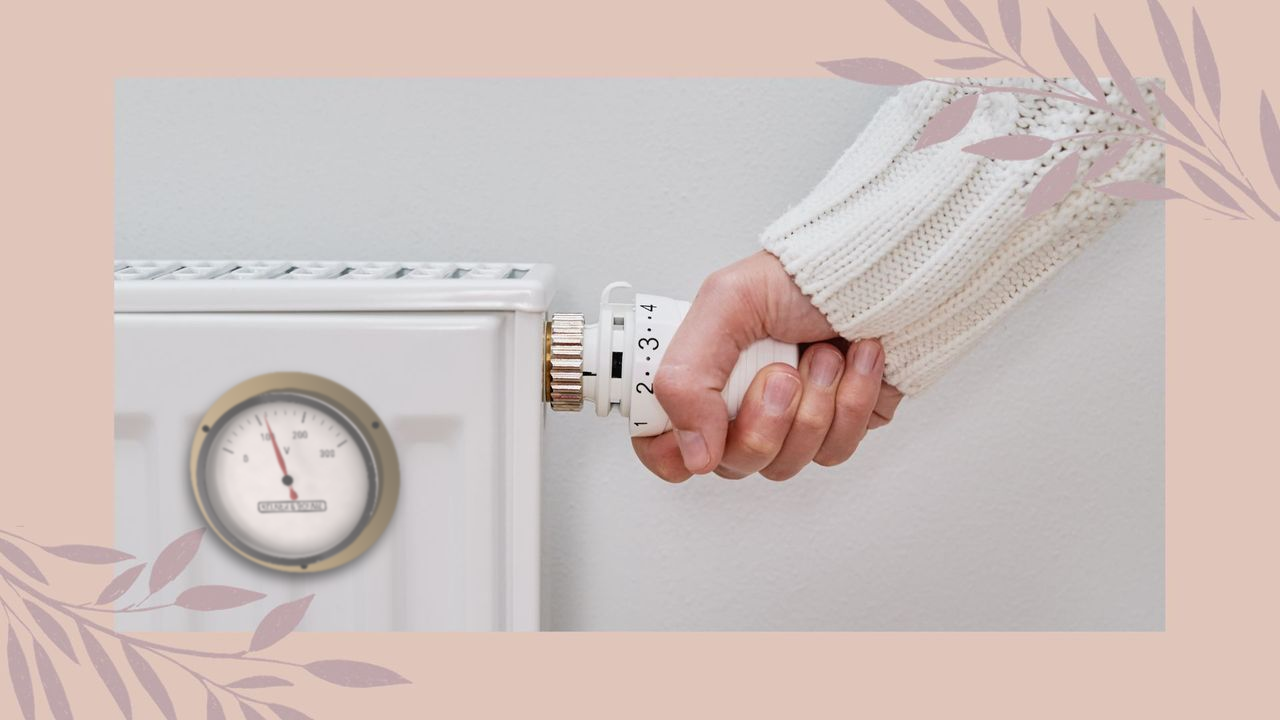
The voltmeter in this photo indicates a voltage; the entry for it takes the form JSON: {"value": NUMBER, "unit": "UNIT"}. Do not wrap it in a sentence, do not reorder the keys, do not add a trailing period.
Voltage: {"value": 120, "unit": "V"}
